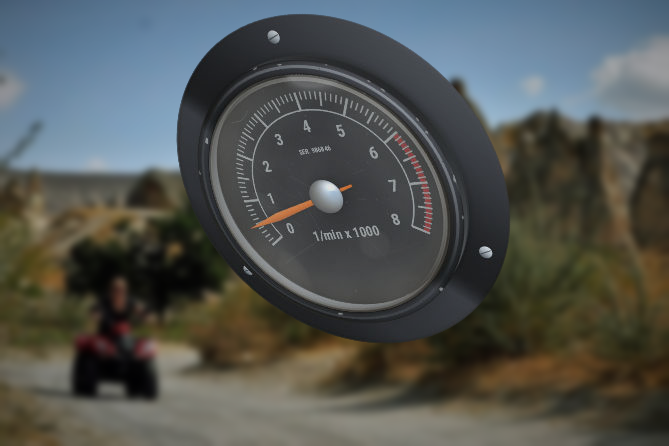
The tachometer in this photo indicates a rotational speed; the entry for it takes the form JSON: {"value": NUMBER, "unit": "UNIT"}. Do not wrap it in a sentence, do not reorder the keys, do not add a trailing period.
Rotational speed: {"value": 500, "unit": "rpm"}
